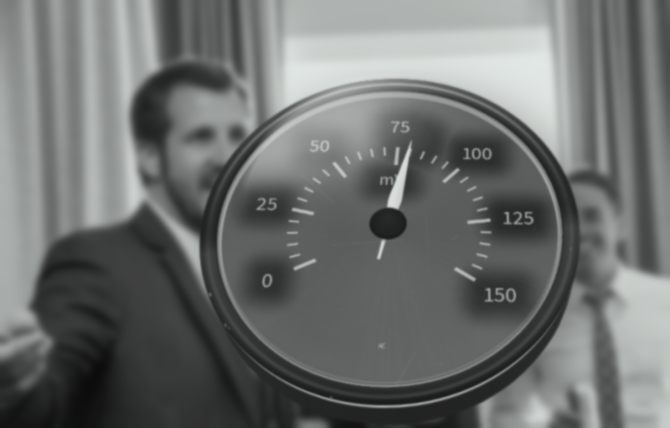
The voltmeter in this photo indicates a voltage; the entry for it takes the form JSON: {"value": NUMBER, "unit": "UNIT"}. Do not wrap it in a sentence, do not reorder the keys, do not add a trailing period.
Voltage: {"value": 80, "unit": "mV"}
